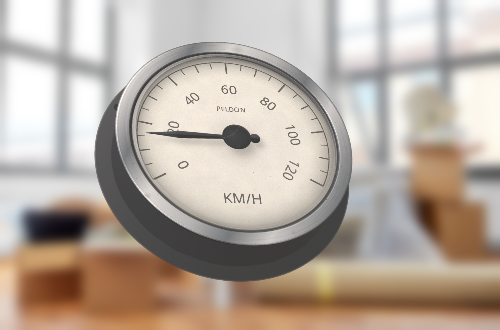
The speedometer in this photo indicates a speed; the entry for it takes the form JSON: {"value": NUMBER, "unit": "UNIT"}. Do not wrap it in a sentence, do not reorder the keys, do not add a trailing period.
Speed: {"value": 15, "unit": "km/h"}
